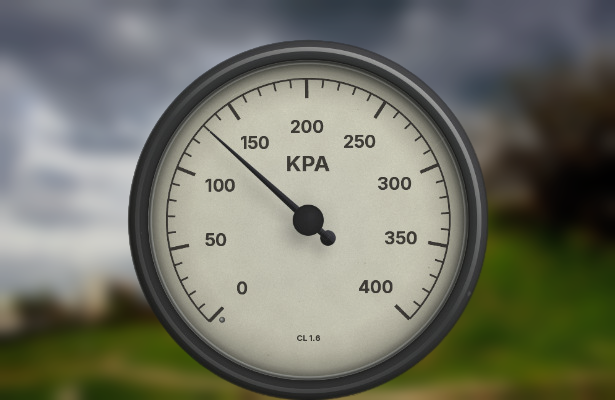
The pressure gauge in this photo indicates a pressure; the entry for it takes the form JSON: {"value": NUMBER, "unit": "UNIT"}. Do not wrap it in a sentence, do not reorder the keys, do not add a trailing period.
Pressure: {"value": 130, "unit": "kPa"}
